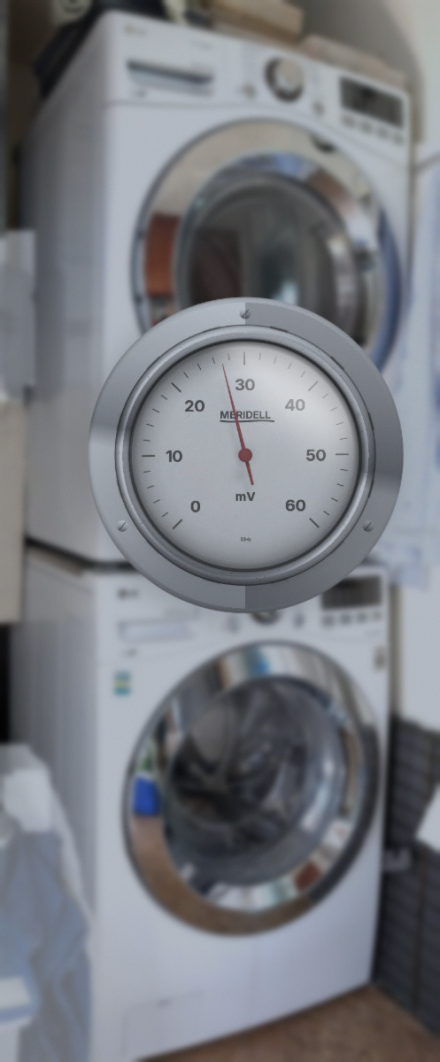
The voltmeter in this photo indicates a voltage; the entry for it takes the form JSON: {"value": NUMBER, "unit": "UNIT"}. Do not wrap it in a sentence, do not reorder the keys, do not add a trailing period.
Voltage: {"value": 27, "unit": "mV"}
